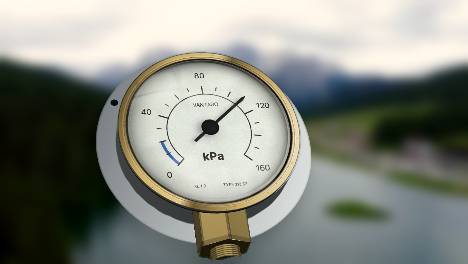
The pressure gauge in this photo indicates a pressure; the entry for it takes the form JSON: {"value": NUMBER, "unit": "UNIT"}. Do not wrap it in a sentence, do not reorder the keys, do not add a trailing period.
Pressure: {"value": 110, "unit": "kPa"}
